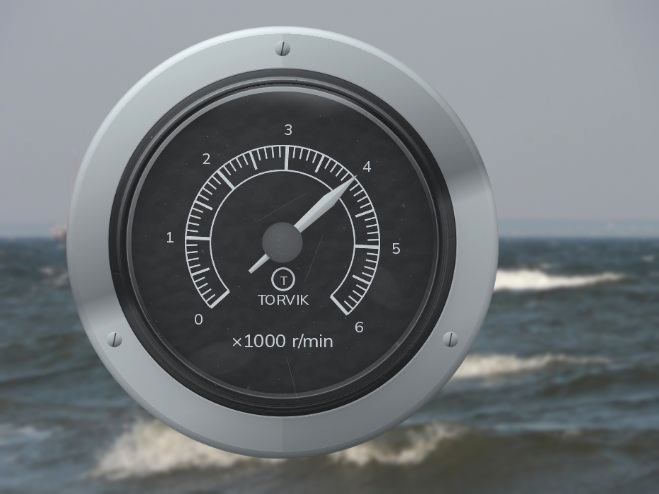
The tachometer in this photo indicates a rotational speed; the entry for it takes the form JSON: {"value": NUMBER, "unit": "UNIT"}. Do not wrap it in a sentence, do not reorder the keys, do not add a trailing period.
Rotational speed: {"value": 4000, "unit": "rpm"}
